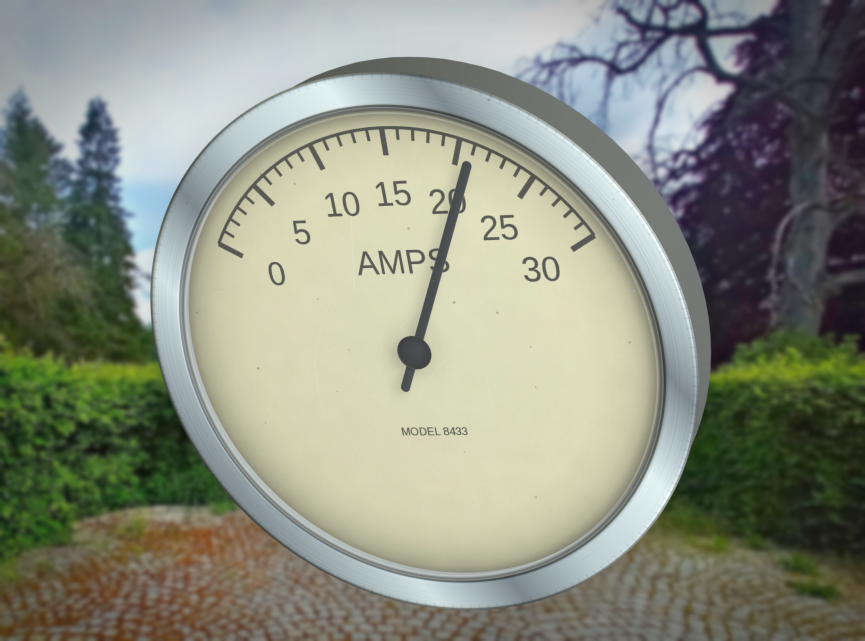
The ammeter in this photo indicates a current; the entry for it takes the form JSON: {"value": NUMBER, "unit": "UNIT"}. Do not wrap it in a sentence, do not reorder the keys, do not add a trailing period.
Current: {"value": 21, "unit": "A"}
